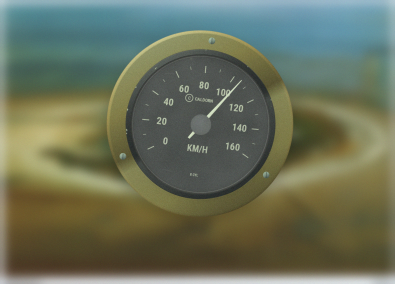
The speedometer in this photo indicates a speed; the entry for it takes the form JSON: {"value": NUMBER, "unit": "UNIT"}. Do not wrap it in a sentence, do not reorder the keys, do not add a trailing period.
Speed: {"value": 105, "unit": "km/h"}
